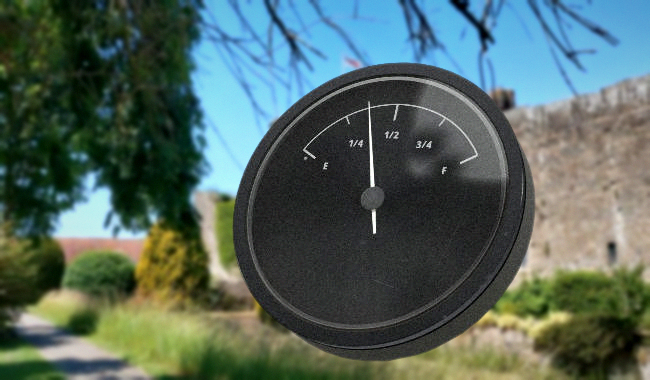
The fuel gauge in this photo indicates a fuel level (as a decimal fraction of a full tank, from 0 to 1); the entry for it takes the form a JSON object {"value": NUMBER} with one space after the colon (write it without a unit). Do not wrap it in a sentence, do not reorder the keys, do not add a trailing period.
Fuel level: {"value": 0.375}
